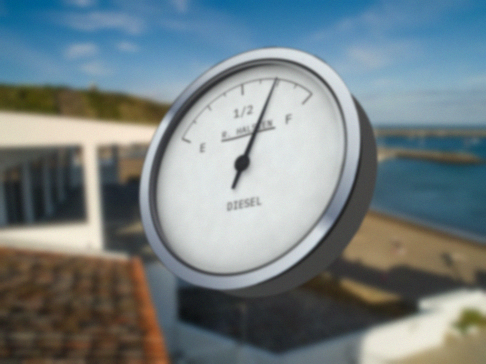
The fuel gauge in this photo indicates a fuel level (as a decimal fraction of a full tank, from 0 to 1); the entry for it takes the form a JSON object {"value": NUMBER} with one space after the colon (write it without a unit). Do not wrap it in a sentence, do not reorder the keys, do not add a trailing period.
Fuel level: {"value": 0.75}
